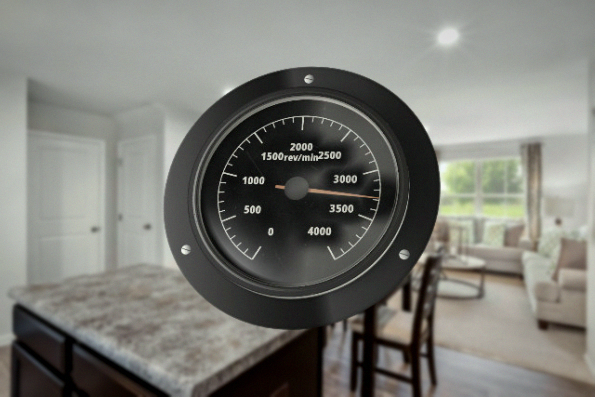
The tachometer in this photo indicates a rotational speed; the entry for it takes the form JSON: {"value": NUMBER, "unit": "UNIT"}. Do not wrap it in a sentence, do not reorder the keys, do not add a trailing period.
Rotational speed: {"value": 3300, "unit": "rpm"}
